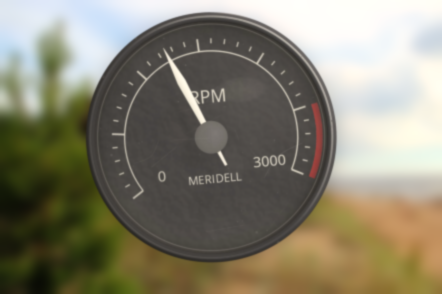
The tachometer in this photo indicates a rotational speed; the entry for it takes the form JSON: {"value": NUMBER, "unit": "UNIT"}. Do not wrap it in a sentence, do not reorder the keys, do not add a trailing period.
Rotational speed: {"value": 1250, "unit": "rpm"}
